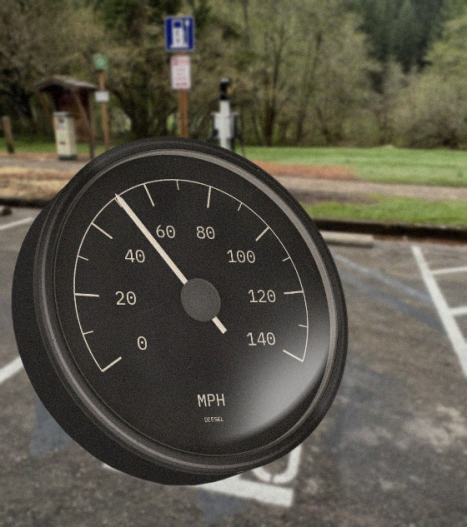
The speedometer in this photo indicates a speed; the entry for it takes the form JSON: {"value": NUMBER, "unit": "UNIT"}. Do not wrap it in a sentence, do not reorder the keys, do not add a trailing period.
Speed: {"value": 50, "unit": "mph"}
